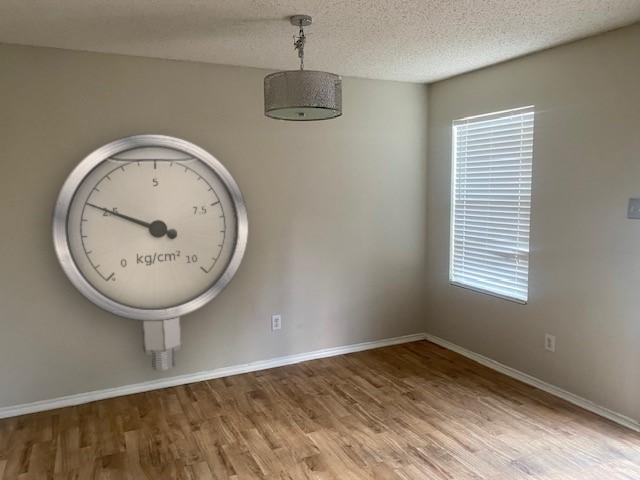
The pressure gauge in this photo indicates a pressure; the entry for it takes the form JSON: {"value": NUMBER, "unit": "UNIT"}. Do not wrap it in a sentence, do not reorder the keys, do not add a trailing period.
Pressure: {"value": 2.5, "unit": "kg/cm²"}
